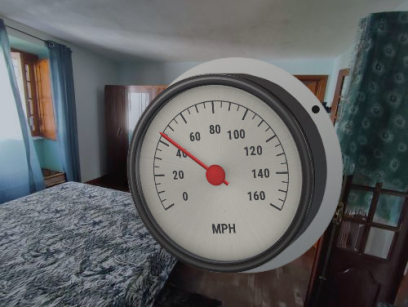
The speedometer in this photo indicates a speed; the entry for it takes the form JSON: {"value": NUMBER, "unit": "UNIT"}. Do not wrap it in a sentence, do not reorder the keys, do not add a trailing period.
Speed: {"value": 45, "unit": "mph"}
